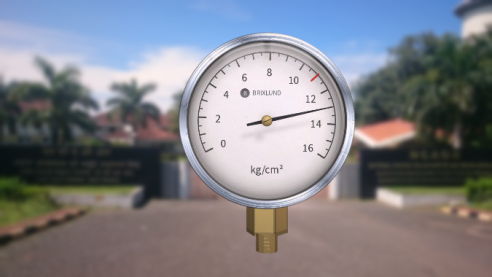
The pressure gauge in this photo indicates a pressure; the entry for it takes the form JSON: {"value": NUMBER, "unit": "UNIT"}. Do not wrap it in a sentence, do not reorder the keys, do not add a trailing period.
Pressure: {"value": 13, "unit": "kg/cm²"}
